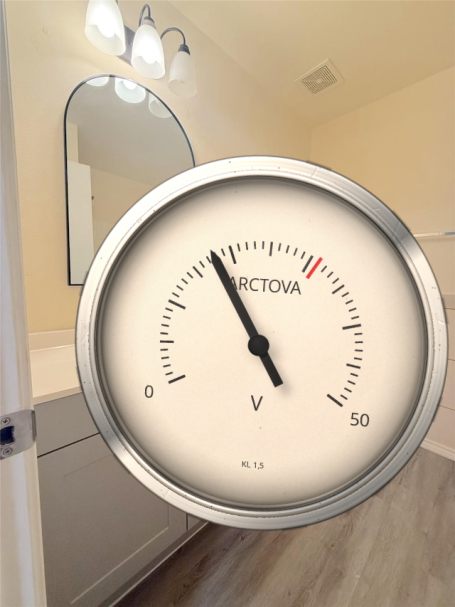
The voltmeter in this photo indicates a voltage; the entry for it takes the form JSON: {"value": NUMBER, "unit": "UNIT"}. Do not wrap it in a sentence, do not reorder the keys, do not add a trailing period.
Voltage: {"value": 18, "unit": "V"}
